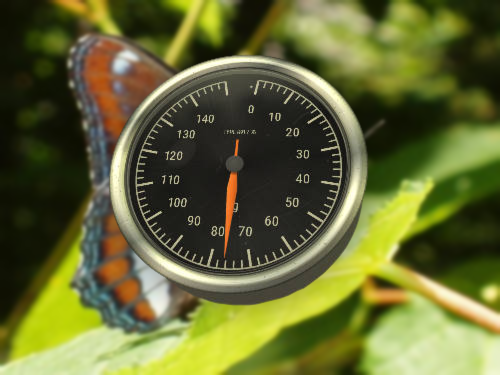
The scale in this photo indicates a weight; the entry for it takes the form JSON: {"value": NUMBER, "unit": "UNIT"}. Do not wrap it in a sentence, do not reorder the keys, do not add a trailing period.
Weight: {"value": 76, "unit": "kg"}
